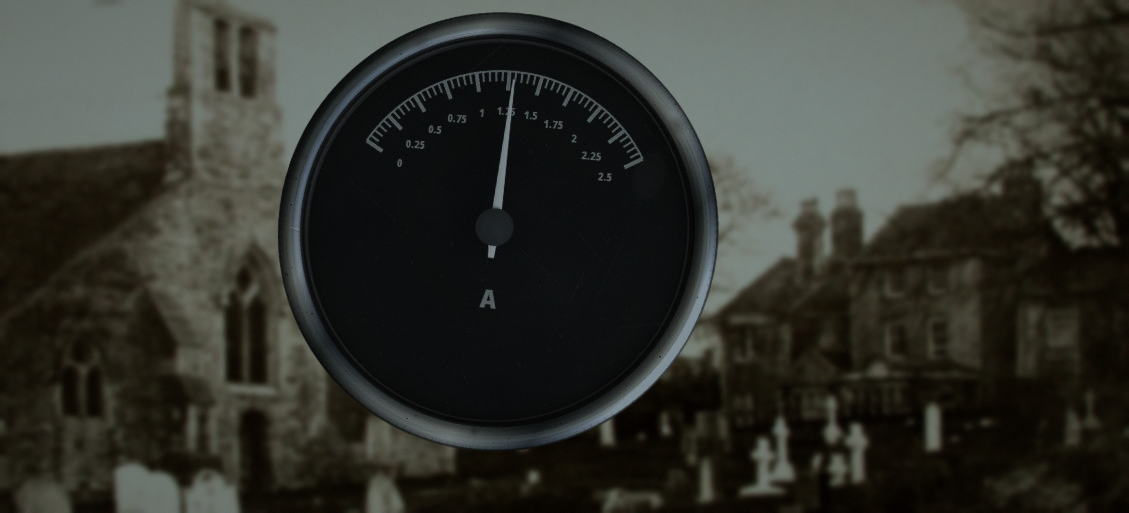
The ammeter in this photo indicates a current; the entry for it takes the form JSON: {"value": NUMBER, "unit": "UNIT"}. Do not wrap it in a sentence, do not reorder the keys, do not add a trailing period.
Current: {"value": 1.3, "unit": "A"}
